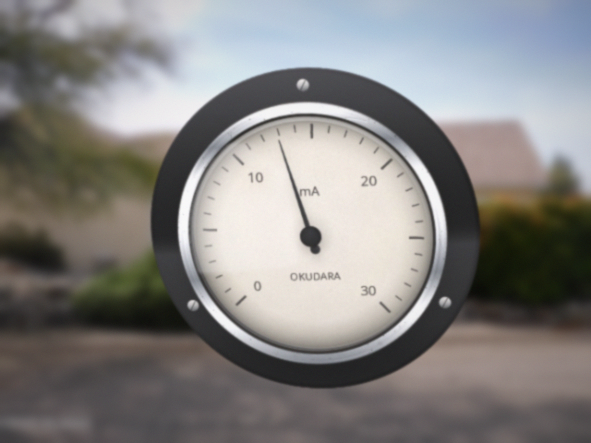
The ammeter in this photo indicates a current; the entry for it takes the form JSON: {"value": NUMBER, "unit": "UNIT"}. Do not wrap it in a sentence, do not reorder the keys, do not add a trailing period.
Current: {"value": 13, "unit": "mA"}
